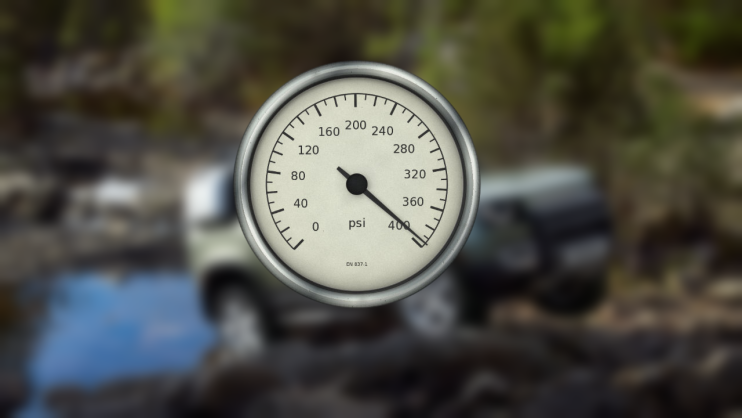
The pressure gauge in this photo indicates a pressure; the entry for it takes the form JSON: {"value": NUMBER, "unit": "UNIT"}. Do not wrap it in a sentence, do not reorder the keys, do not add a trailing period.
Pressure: {"value": 395, "unit": "psi"}
